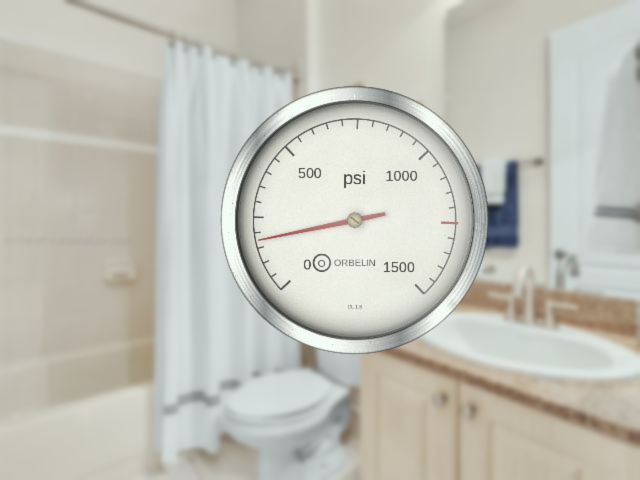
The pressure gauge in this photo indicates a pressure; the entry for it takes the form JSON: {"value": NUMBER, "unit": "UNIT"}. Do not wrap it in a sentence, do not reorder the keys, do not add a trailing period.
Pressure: {"value": 175, "unit": "psi"}
